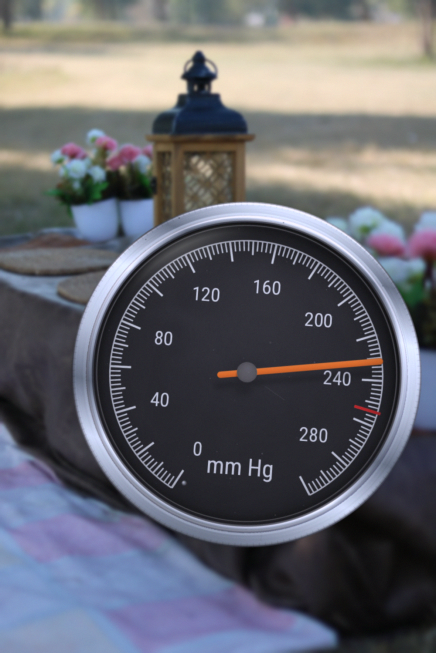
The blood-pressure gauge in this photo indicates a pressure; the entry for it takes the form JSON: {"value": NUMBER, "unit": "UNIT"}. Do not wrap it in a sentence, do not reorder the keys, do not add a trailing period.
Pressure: {"value": 232, "unit": "mmHg"}
